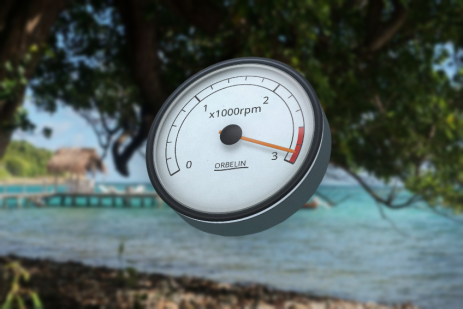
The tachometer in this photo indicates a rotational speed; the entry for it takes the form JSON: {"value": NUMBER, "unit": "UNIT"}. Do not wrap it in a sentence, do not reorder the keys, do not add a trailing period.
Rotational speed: {"value": 2900, "unit": "rpm"}
